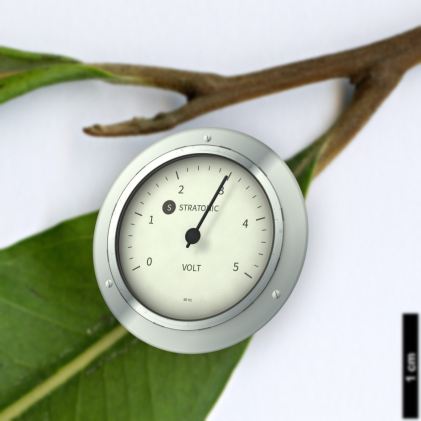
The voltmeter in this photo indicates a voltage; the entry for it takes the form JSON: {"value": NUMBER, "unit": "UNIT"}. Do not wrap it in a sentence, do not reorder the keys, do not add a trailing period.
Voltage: {"value": 3, "unit": "V"}
